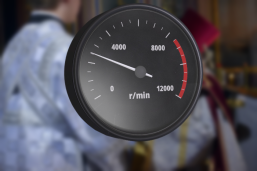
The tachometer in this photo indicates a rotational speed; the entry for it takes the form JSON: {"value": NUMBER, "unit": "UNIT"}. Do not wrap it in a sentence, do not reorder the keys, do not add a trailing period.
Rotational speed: {"value": 2500, "unit": "rpm"}
